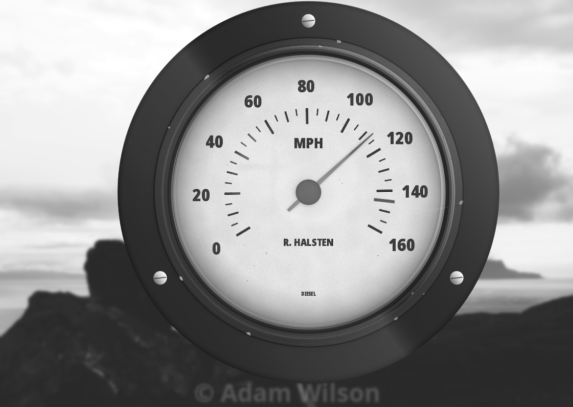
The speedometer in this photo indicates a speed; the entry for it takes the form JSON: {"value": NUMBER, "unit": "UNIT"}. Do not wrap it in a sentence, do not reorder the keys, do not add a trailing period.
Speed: {"value": 112.5, "unit": "mph"}
